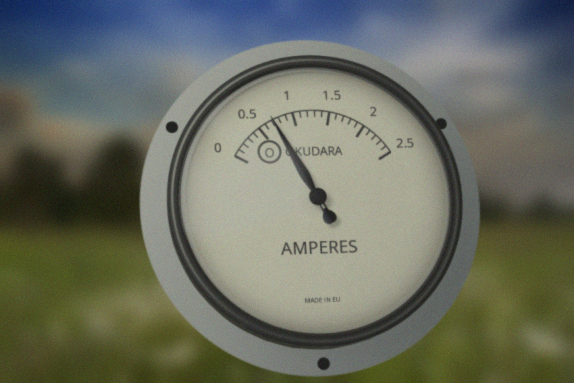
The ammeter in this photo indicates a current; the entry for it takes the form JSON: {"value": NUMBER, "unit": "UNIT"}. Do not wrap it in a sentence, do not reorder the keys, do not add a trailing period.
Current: {"value": 0.7, "unit": "A"}
